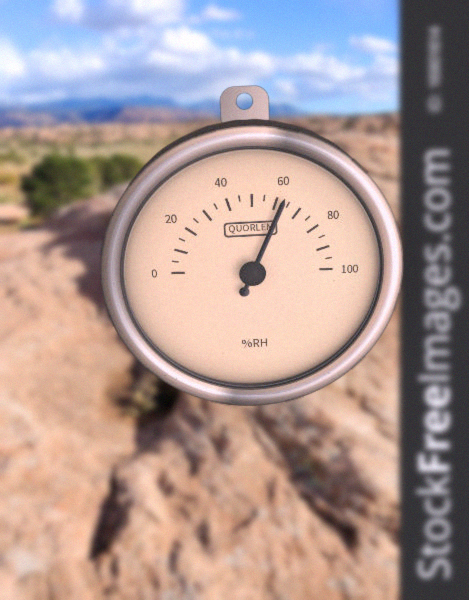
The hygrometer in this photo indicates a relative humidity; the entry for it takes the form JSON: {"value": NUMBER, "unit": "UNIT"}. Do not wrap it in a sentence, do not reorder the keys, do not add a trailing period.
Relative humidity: {"value": 62.5, "unit": "%"}
